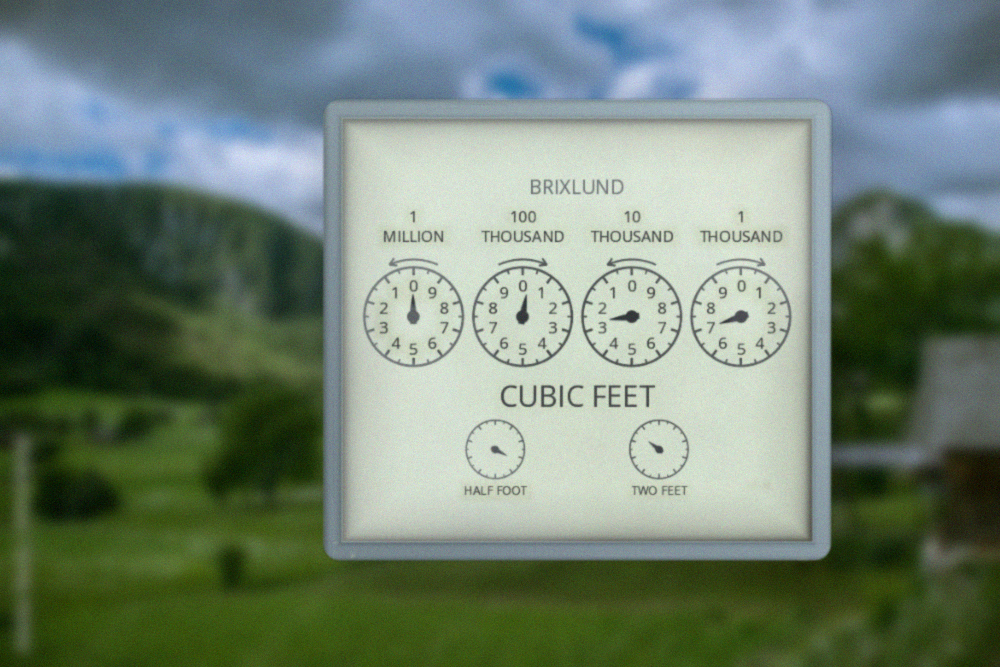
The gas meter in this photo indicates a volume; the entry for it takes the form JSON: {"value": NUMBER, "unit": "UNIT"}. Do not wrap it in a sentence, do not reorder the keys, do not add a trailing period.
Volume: {"value": 2700, "unit": "ft³"}
